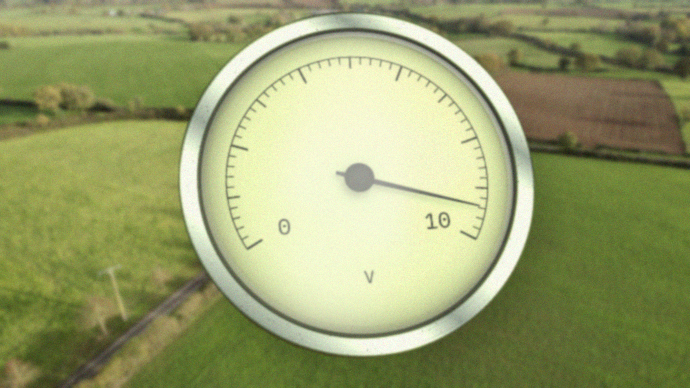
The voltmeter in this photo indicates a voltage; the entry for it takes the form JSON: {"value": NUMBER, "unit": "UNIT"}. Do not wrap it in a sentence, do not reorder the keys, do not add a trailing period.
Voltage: {"value": 9.4, "unit": "V"}
